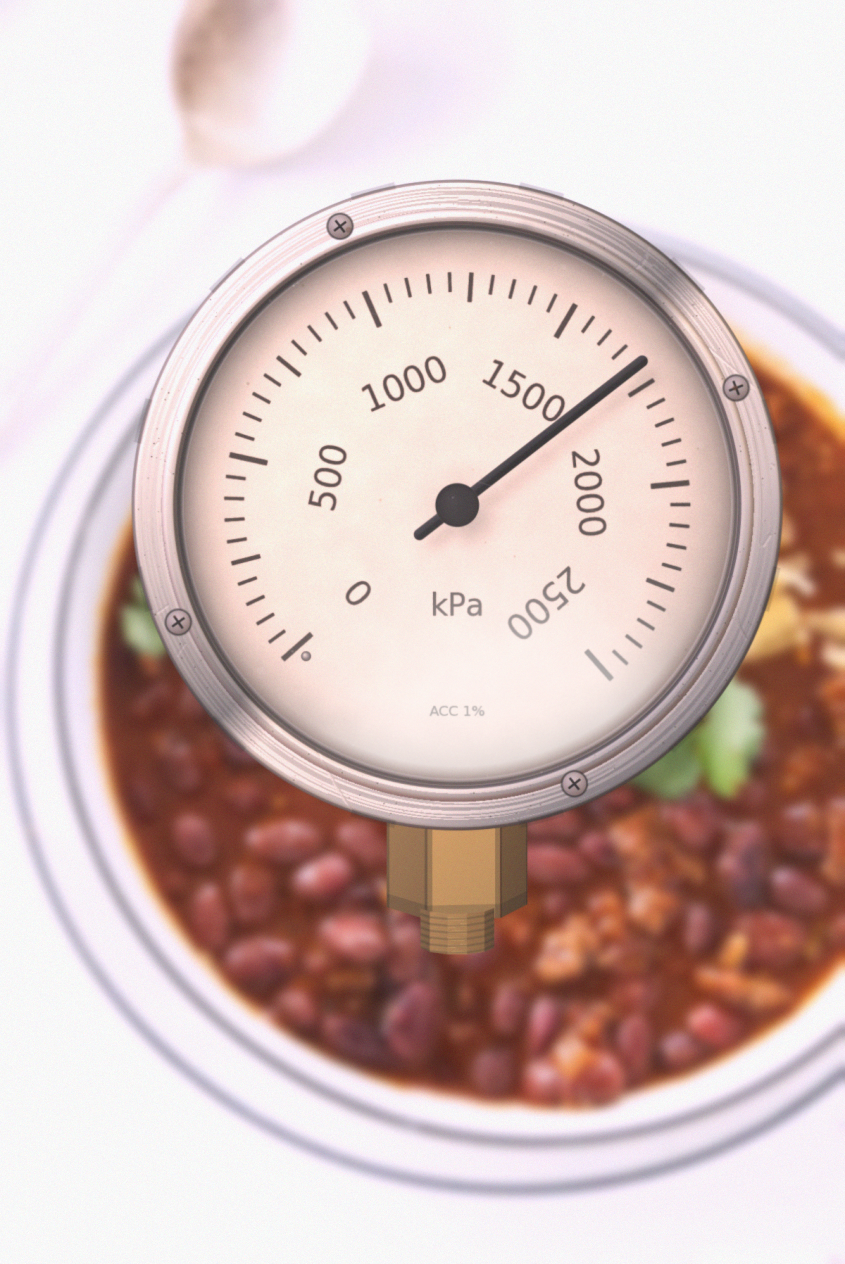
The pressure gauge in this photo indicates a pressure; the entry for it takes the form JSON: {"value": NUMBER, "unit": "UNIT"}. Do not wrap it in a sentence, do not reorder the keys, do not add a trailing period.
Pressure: {"value": 1700, "unit": "kPa"}
